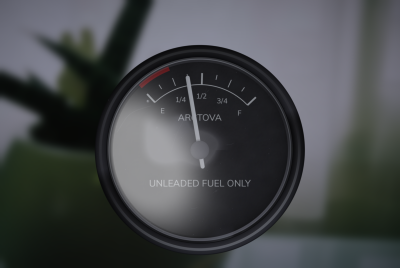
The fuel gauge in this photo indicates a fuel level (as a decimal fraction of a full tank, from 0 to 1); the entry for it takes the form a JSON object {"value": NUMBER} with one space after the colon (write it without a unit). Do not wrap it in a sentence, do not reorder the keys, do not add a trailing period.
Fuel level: {"value": 0.375}
